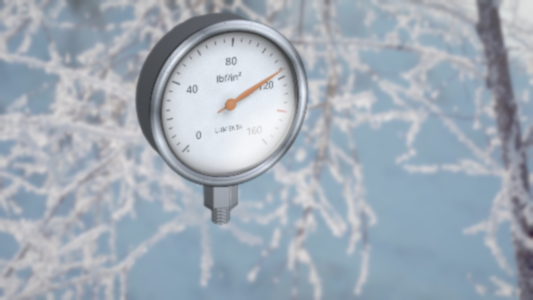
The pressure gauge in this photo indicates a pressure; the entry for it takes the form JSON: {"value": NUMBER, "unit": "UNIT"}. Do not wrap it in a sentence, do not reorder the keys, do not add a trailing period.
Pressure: {"value": 115, "unit": "psi"}
